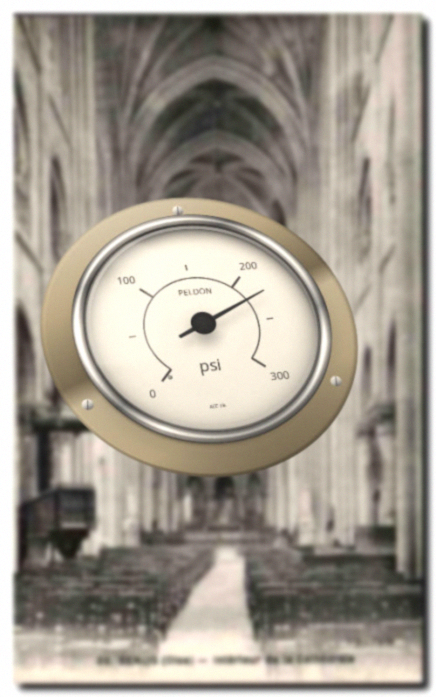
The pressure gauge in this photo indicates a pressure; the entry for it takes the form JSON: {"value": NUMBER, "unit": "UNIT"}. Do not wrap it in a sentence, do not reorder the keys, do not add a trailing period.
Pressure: {"value": 225, "unit": "psi"}
